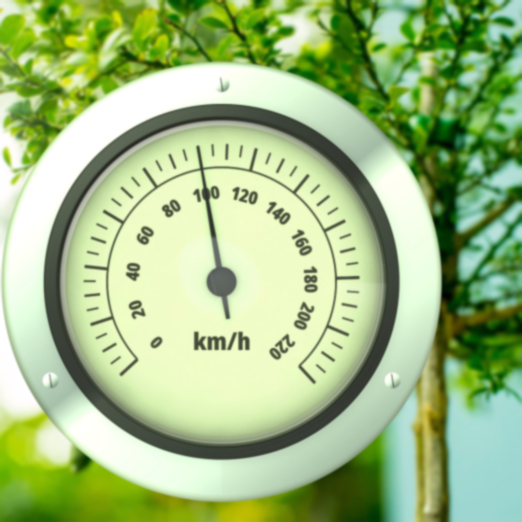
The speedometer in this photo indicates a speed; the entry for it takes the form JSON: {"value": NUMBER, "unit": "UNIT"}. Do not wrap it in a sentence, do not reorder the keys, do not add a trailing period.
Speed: {"value": 100, "unit": "km/h"}
